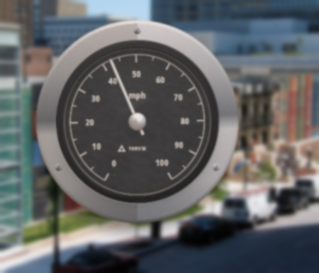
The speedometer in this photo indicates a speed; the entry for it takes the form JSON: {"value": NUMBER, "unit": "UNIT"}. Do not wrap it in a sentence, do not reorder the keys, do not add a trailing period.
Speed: {"value": 42.5, "unit": "mph"}
